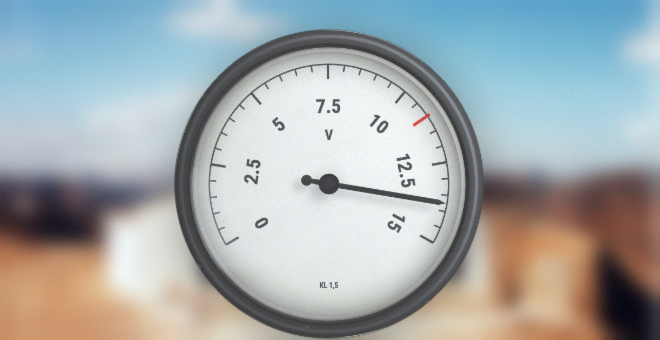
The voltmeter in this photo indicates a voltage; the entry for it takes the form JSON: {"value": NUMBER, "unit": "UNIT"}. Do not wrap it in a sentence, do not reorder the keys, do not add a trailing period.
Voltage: {"value": 13.75, "unit": "V"}
